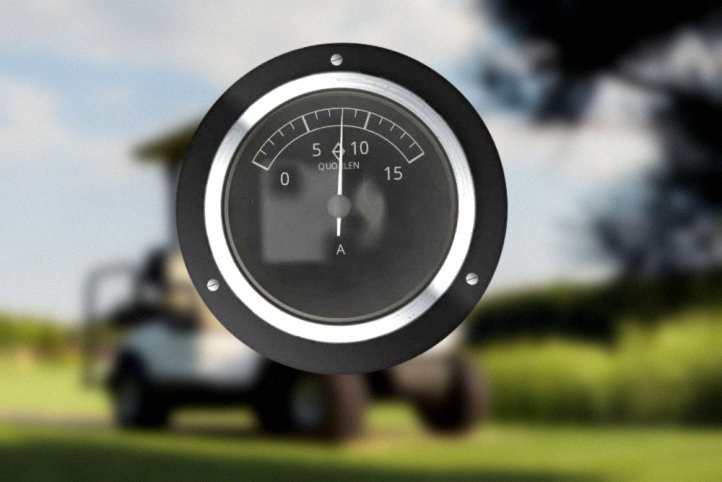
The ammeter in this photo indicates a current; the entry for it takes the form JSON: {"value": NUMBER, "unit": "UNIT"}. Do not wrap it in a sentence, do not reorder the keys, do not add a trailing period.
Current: {"value": 8, "unit": "A"}
